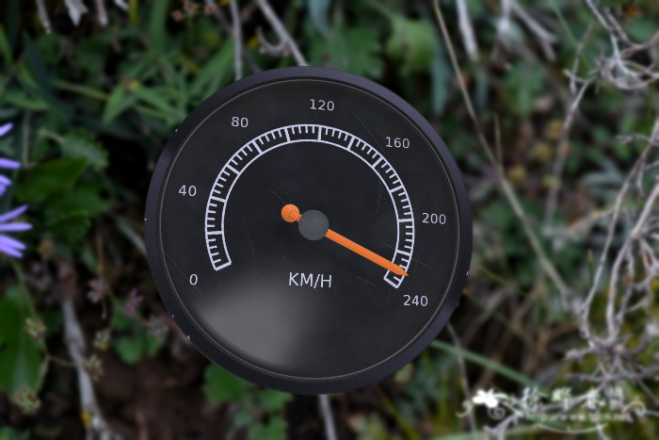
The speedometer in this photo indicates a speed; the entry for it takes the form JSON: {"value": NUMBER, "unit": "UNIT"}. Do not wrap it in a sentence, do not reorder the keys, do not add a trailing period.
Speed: {"value": 232, "unit": "km/h"}
